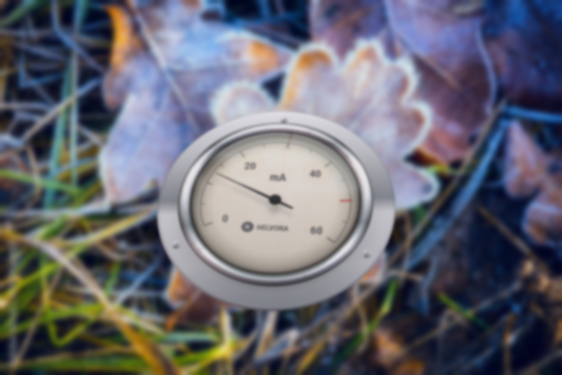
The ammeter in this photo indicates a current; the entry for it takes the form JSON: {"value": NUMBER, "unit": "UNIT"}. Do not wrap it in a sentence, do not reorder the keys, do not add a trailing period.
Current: {"value": 12.5, "unit": "mA"}
